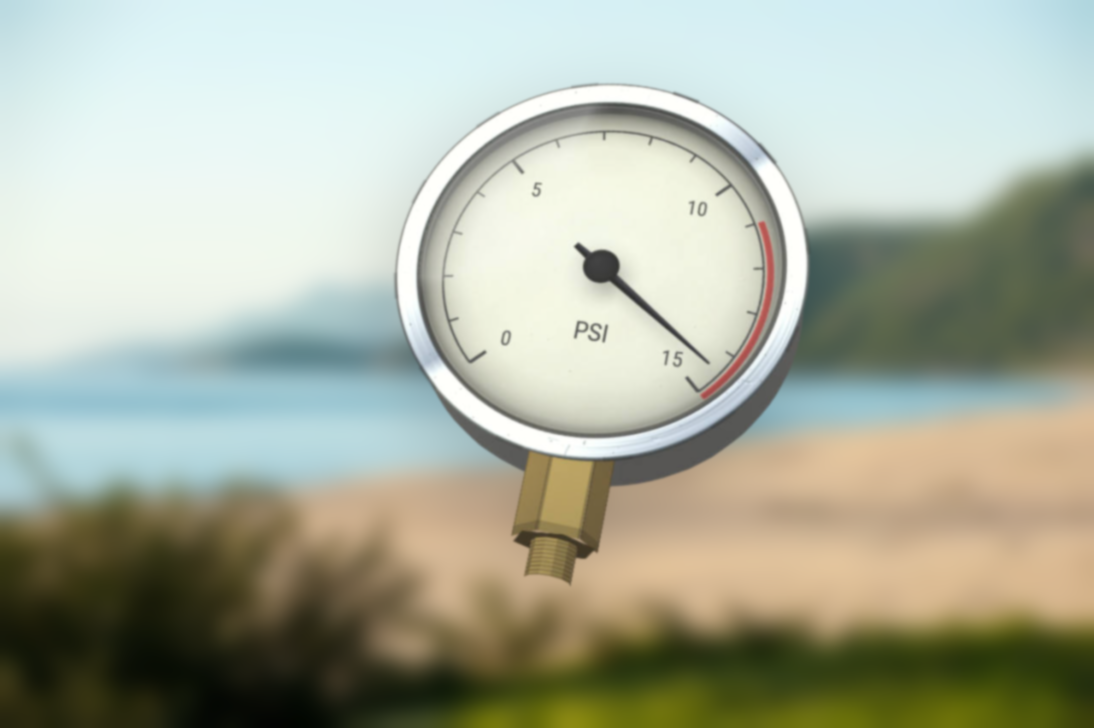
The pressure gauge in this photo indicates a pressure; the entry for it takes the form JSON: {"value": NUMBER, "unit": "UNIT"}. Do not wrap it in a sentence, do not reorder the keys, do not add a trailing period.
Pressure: {"value": 14.5, "unit": "psi"}
